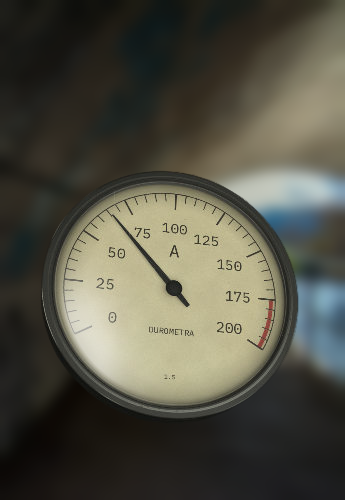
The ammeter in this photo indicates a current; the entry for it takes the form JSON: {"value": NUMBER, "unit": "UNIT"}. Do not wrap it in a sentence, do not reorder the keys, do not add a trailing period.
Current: {"value": 65, "unit": "A"}
